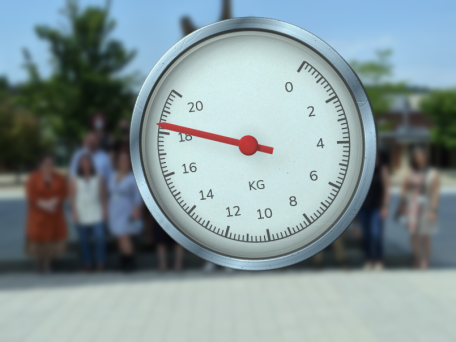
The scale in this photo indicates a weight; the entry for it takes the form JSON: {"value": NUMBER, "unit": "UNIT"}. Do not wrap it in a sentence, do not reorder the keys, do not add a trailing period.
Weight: {"value": 18.4, "unit": "kg"}
